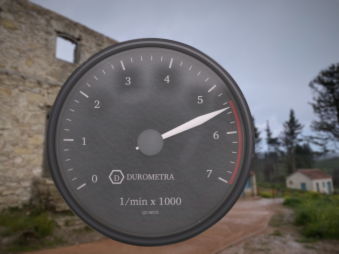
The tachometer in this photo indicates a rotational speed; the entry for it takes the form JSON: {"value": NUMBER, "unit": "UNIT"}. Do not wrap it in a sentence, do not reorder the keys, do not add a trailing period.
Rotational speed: {"value": 5500, "unit": "rpm"}
